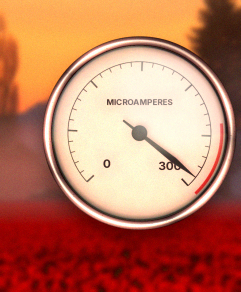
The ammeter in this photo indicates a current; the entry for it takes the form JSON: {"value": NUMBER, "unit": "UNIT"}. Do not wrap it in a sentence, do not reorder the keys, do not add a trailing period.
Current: {"value": 290, "unit": "µA"}
